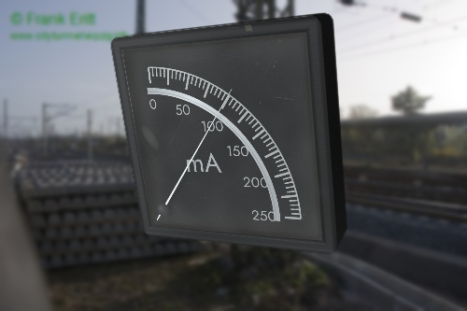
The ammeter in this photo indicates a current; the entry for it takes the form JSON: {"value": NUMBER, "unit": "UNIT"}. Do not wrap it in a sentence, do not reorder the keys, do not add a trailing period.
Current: {"value": 100, "unit": "mA"}
